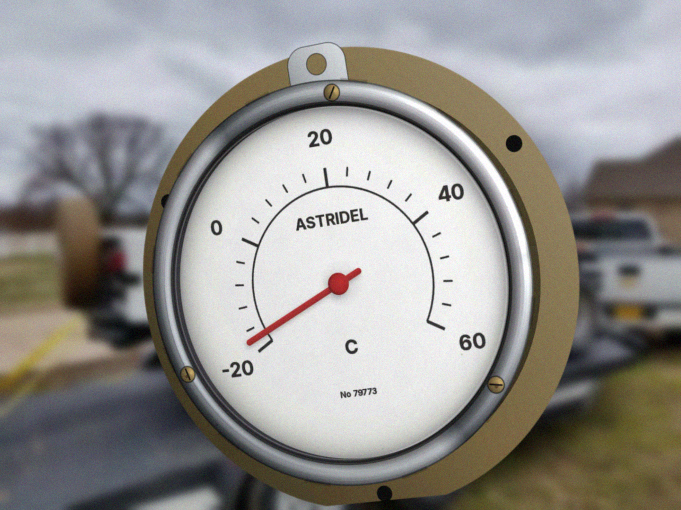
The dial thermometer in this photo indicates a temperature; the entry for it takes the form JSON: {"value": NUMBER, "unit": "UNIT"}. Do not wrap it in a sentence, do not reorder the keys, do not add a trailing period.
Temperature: {"value": -18, "unit": "°C"}
